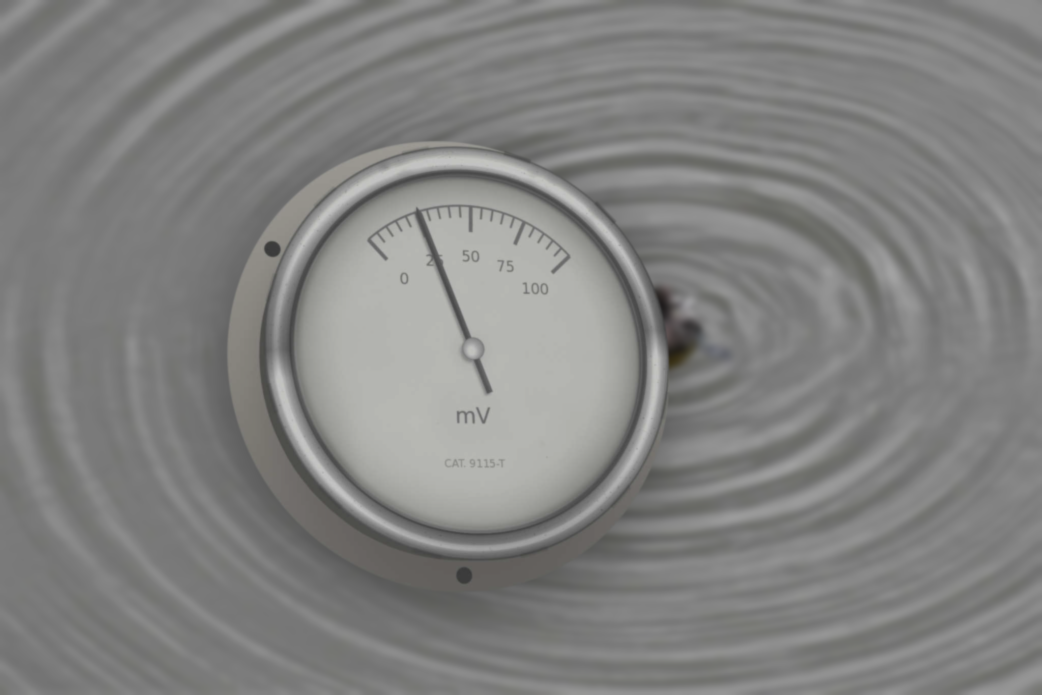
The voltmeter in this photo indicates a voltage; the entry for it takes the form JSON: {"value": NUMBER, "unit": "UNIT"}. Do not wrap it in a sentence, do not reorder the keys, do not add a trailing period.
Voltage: {"value": 25, "unit": "mV"}
